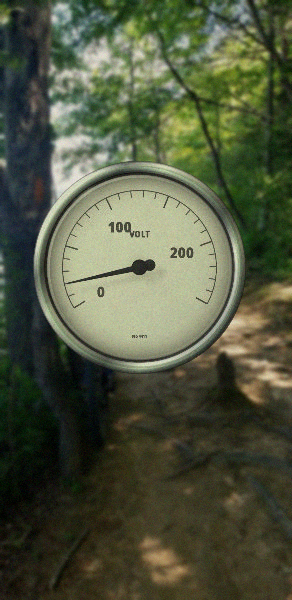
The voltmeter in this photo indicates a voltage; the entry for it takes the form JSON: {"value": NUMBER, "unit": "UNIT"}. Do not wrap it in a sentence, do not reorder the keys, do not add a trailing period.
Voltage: {"value": 20, "unit": "V"}
